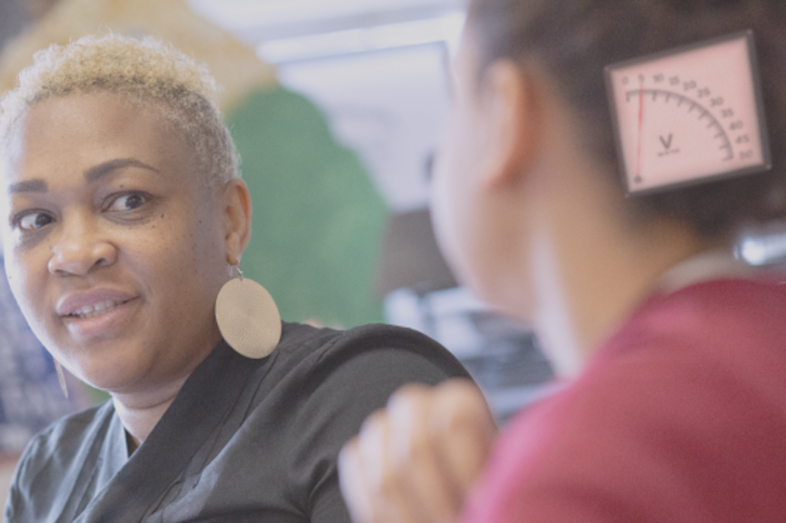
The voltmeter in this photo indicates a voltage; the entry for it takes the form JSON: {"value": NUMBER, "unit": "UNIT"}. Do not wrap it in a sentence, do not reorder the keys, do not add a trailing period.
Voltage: {"value": 5, "unit": "V"}
